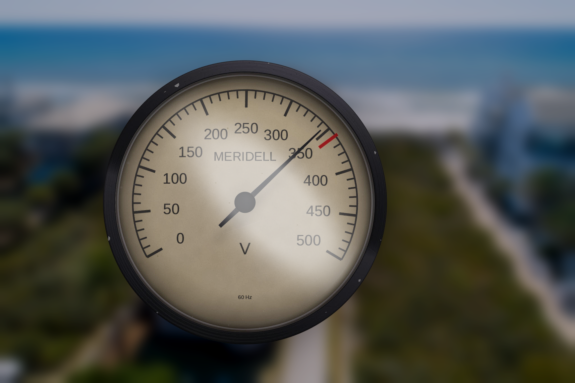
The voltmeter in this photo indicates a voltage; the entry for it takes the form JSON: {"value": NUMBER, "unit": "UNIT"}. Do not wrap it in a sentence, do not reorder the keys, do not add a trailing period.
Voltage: {"value": 345, "unit": "V"}
